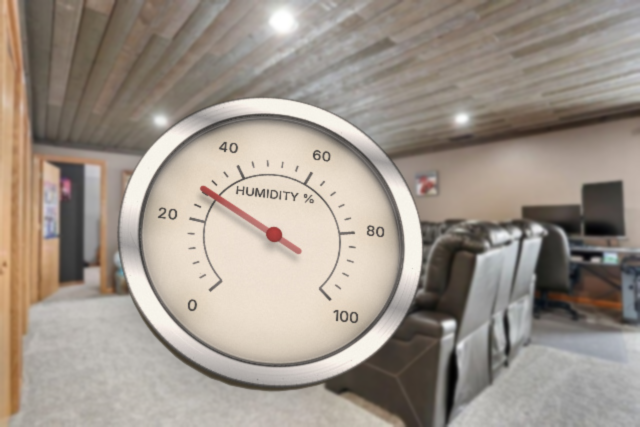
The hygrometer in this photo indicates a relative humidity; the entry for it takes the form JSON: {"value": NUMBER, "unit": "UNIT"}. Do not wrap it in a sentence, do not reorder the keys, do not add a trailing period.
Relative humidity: {"value": 28, "unit": "%"}
